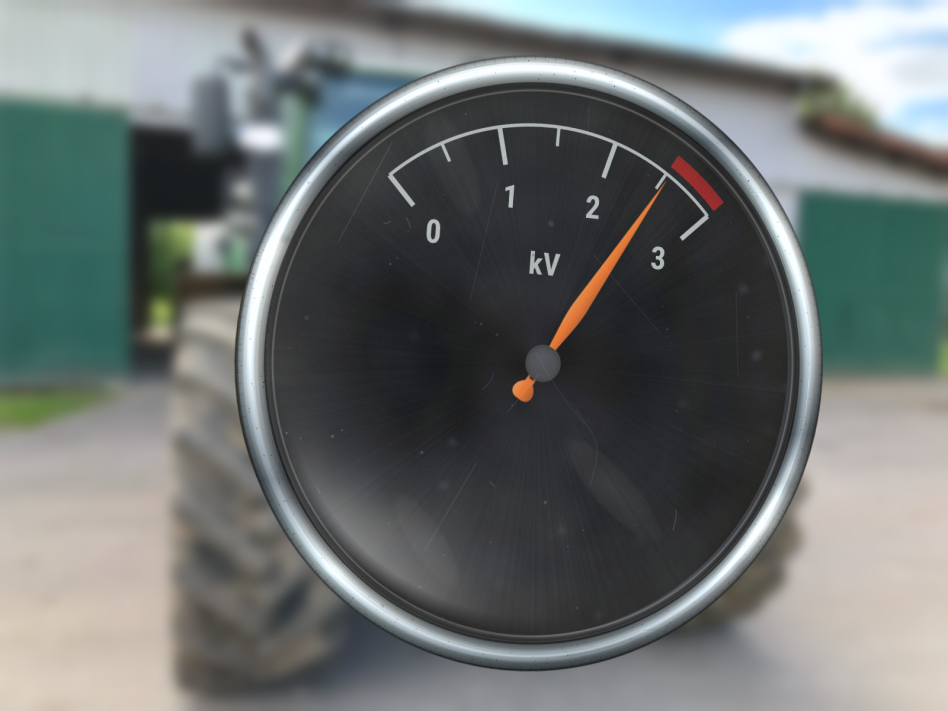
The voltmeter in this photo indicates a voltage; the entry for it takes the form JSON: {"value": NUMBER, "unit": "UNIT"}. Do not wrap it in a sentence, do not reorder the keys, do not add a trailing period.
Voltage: {"value": 2.5, "unit": "kV"}
